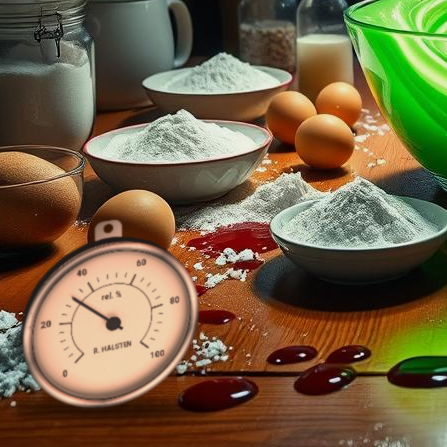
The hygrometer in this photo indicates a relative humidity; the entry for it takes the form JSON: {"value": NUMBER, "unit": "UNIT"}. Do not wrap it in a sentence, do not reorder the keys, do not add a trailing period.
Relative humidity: {"value": 32, "unit": "%"}
